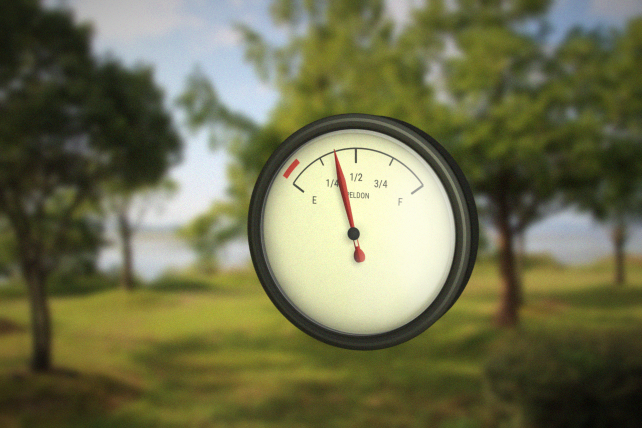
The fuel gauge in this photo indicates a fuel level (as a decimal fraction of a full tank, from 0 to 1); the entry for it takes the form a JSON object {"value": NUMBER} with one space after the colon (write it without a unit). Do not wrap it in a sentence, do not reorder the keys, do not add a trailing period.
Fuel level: {"value": 0.375}
